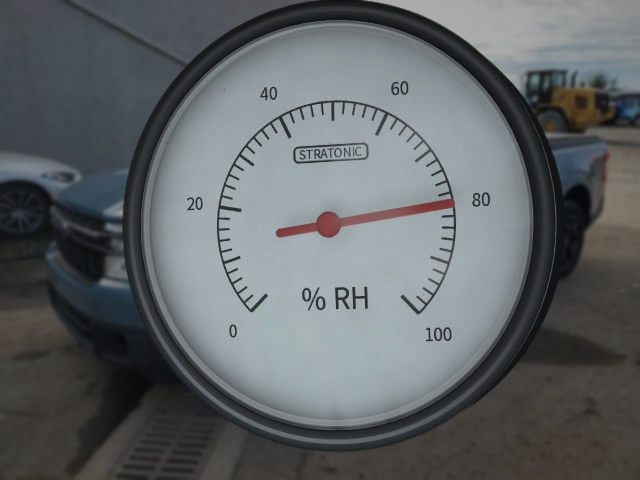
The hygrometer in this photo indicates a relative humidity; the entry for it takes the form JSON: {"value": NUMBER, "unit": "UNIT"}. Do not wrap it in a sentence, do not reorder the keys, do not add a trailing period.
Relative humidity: {"value": 80, "unit": "%"}
